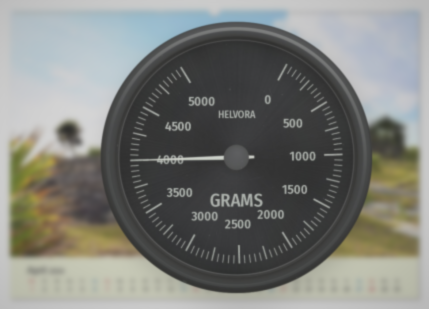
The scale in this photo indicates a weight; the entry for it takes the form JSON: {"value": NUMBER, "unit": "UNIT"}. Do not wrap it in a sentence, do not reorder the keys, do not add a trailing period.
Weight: {"value": 4000, "unit": "g"}
